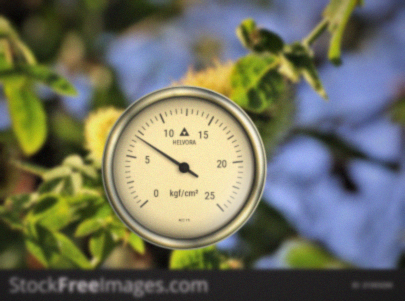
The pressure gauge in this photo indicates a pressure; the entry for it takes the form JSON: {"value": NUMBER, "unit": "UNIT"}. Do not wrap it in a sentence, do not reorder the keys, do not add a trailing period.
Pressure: {"value": 7, "unit": "kg/cm²"}
